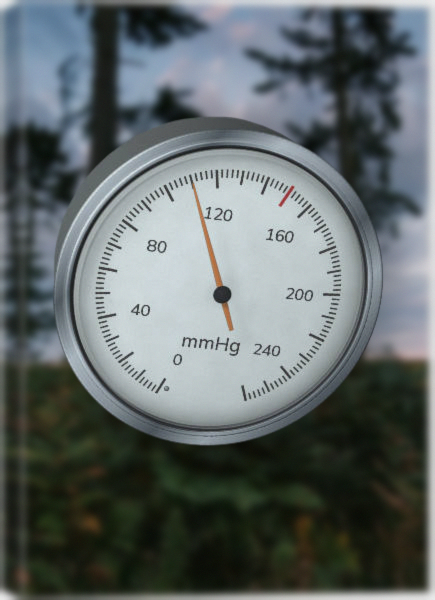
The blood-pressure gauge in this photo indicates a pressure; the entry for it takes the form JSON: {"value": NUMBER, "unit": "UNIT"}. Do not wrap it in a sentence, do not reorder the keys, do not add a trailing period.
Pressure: {"value": 110, "unit": "mmHg"}
